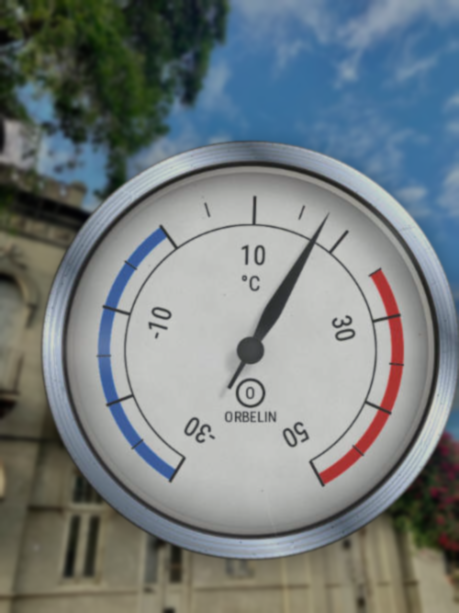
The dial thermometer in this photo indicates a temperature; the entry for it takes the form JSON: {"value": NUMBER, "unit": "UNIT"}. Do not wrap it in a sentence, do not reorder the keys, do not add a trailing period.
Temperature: {"value": 17.5, "unit": "°C"}
